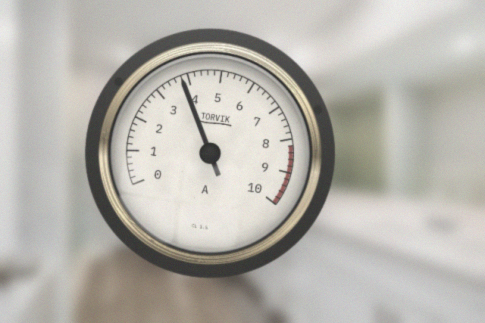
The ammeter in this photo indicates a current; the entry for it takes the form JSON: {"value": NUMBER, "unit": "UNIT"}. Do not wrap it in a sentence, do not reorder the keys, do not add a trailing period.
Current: {"value": 3.8, "unit": "A"}
